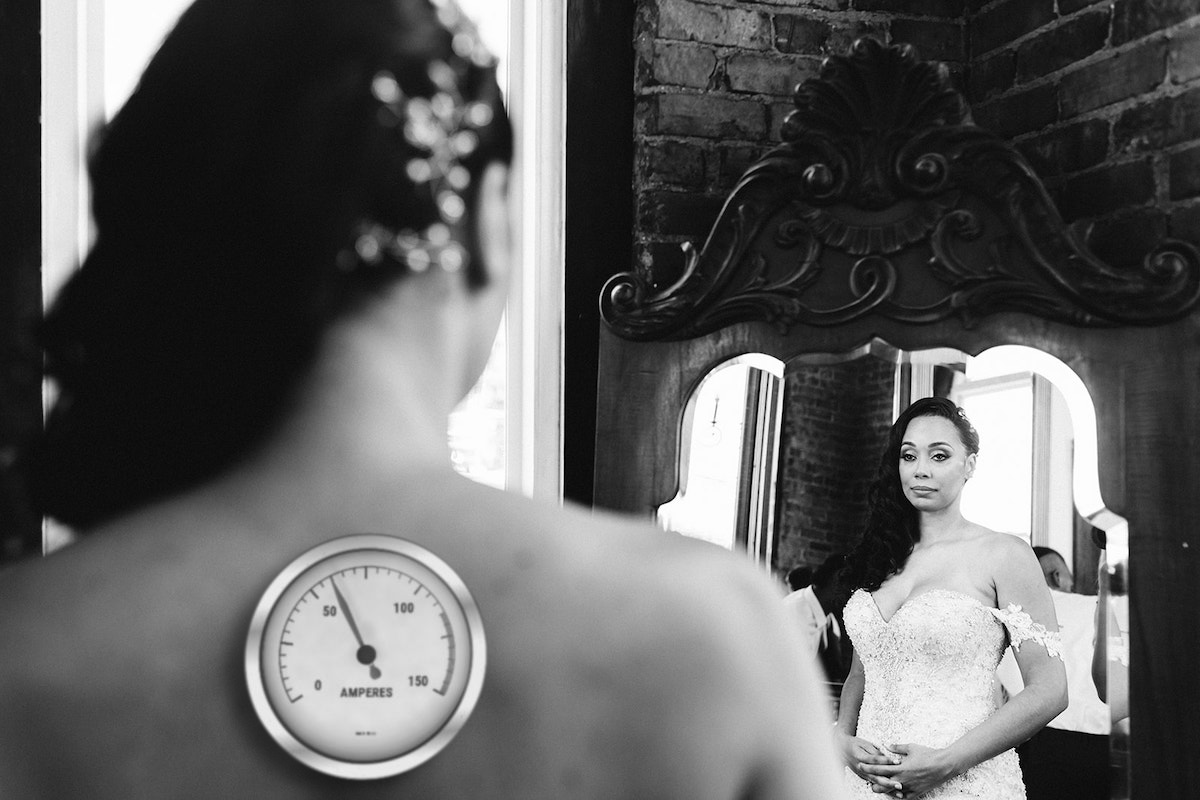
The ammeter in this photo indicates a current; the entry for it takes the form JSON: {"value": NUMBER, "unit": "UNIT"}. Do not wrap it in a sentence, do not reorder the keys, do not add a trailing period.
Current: {"value": 60, "unit": "A"}
